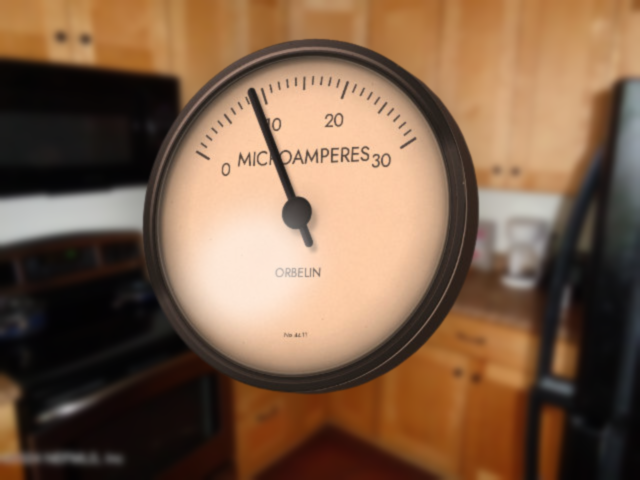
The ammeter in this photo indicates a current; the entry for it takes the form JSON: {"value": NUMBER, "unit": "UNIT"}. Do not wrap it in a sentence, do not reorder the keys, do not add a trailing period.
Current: {"value": 9, "unit": "µA"}
